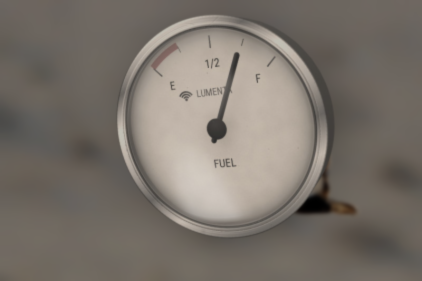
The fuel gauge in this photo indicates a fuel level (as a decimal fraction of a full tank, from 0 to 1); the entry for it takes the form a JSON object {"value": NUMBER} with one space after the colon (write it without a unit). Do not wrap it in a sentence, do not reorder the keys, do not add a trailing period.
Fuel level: {"value": 0.75}
